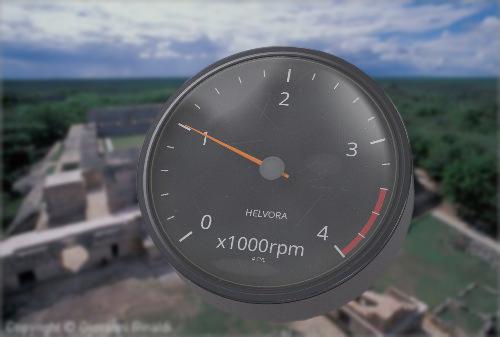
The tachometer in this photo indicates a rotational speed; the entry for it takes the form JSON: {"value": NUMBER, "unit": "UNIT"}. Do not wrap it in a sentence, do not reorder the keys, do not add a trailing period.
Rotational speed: {"value": 1000, "unit": "rpm"}
